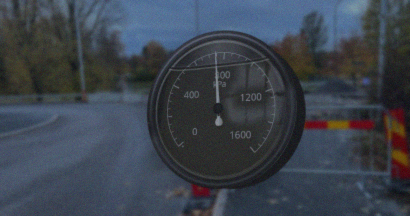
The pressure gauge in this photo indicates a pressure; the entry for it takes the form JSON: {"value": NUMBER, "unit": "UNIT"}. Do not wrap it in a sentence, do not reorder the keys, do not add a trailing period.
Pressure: {"value": 750, "unit": "kPa"}
